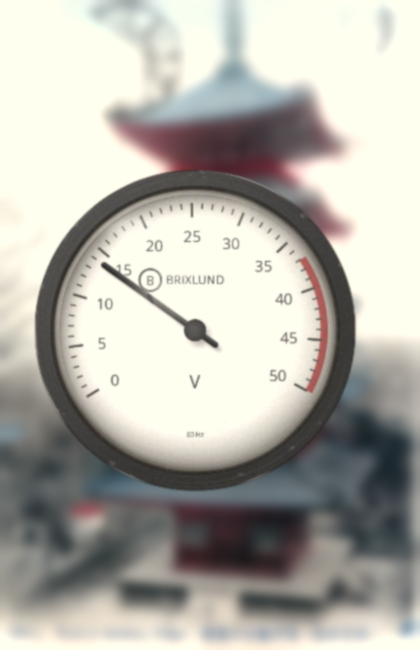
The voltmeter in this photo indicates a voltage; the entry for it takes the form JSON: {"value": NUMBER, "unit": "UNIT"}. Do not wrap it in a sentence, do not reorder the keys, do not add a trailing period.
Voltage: {"value": 14, "unit": "V"}
